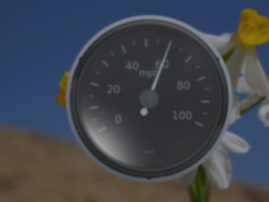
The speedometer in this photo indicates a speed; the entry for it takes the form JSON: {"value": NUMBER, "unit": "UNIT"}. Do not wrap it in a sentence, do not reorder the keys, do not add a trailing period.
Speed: {"value": 60, "unit": "mph"}
